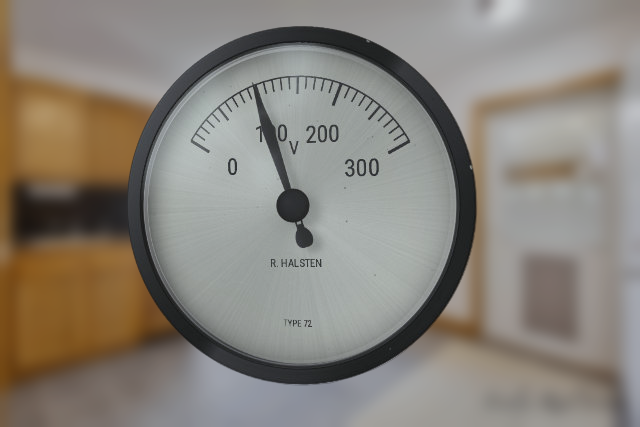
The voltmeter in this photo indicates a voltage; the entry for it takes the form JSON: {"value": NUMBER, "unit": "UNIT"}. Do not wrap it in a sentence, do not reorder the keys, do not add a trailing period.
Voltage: {"value": 100, "unit": "V"}
